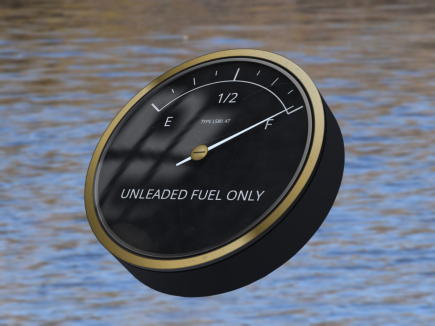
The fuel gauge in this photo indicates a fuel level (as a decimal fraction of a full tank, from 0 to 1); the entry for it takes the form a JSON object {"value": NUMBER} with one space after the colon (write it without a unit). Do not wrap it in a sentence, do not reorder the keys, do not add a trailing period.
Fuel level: {"value": 1}
